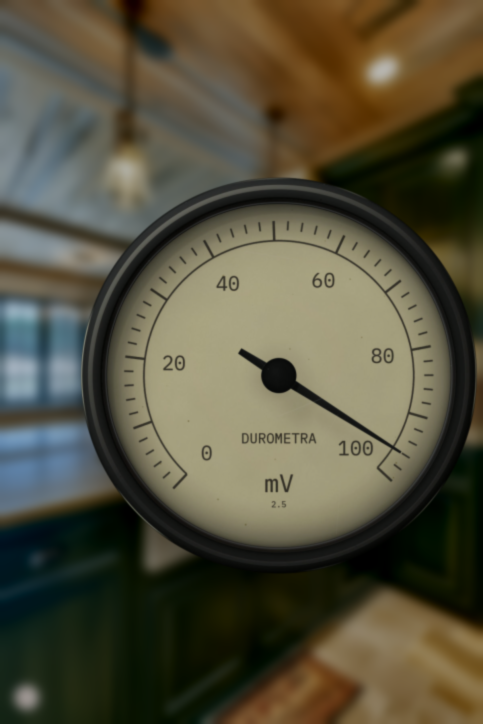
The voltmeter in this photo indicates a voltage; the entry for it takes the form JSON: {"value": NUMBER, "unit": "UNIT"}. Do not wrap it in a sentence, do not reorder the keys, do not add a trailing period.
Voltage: {"value": 96, "unit": "mV"}
